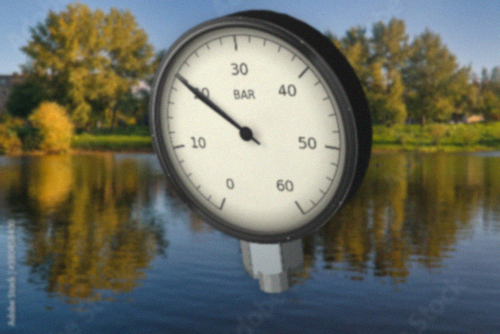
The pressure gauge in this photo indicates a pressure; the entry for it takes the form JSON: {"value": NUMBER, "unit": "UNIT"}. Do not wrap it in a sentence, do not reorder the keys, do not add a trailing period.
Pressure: {"value": 20, "unit": "bar"}
